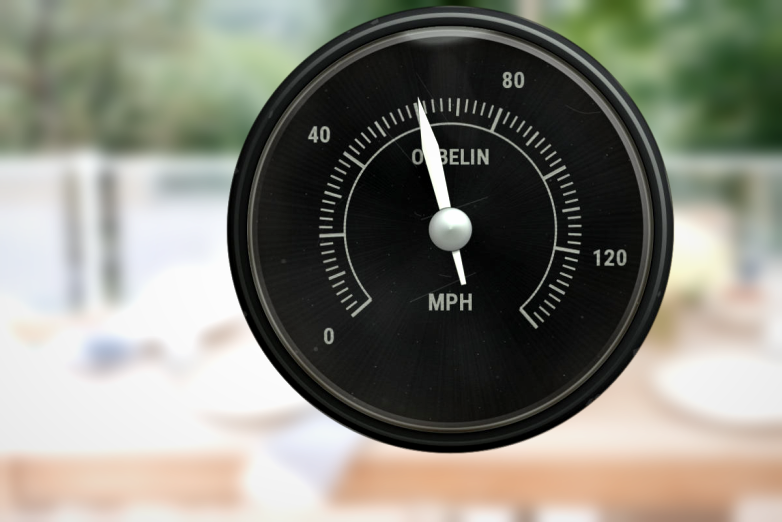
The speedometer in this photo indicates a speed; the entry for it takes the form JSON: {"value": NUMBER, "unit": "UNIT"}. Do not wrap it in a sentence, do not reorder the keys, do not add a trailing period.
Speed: {"value": 61, "unit": "mph"}
